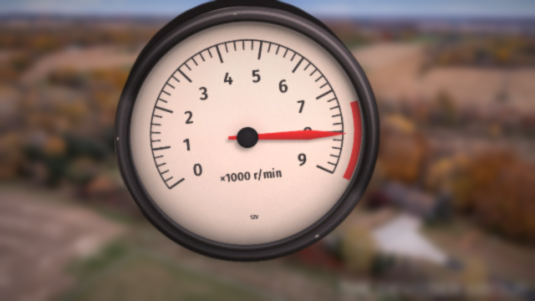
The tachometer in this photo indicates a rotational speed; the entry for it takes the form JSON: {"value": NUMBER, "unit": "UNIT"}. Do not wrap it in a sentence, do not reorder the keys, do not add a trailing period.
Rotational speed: {"value": 8000, "unit": "rpm"}
